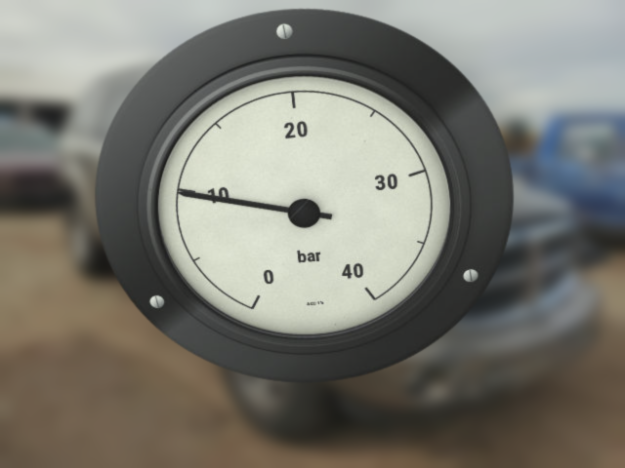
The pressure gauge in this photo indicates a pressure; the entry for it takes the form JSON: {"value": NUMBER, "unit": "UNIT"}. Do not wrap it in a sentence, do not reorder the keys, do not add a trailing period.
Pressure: {"value": 10, "unit": "bar"}
